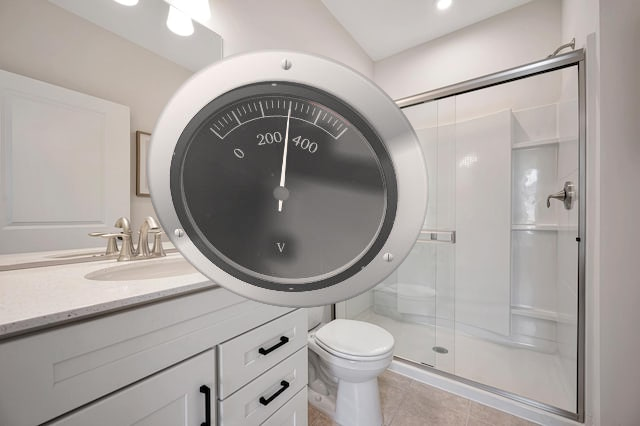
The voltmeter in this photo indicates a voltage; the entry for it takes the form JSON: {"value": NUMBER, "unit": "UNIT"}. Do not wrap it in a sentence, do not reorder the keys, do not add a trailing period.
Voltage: {"value": 300, "unit": "V"}
